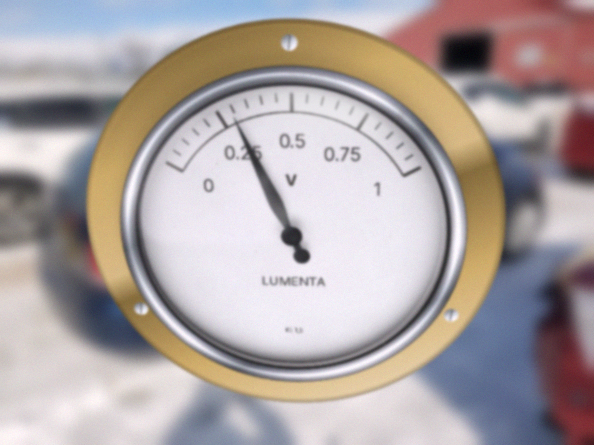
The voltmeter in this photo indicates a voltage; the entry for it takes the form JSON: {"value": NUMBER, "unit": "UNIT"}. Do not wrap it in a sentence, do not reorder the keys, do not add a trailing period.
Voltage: {"value": 0.3, "unit": "V"}
